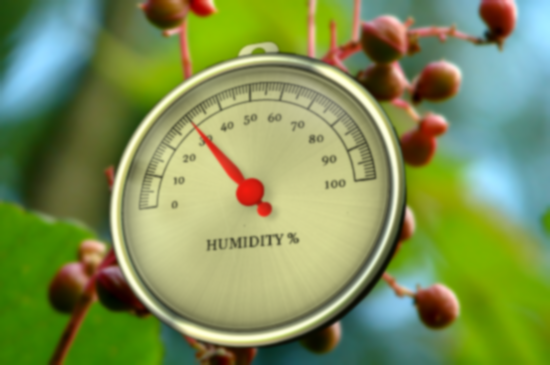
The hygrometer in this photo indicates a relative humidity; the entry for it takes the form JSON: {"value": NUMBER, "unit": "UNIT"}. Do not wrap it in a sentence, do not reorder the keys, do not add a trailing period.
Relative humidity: {"value": 30, "unit": "%"}
